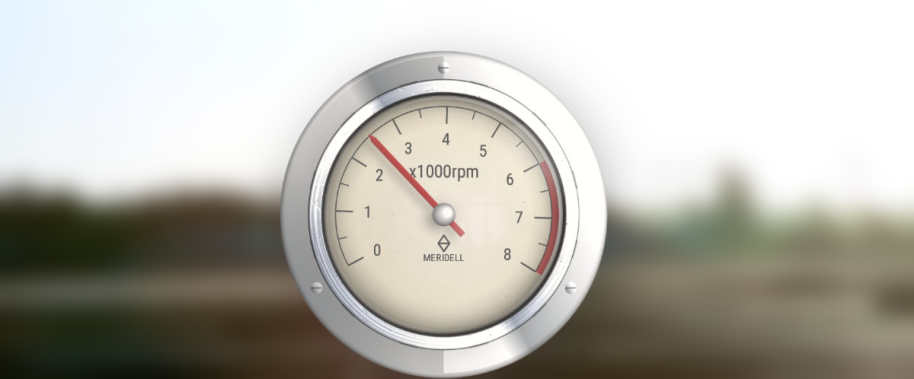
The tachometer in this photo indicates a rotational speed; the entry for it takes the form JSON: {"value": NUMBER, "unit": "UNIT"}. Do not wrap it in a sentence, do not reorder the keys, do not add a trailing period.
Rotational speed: {"value": 2500, "unit": "rpm"}
